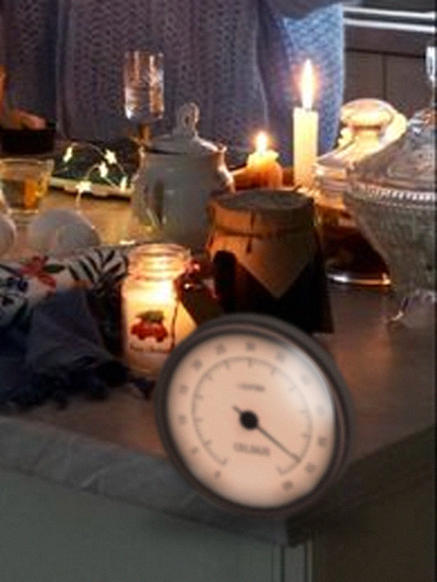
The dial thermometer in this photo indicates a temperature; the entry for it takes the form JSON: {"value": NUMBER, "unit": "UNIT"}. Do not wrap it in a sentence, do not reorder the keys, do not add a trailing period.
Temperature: {"value": 55, "unit": "°C"}
